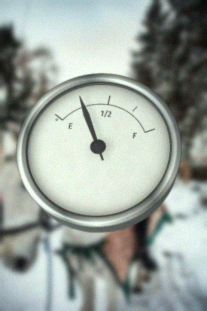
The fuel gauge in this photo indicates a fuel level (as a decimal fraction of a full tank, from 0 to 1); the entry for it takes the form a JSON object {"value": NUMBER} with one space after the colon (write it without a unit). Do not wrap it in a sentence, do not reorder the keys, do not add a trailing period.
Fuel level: {"value": 0.25}
